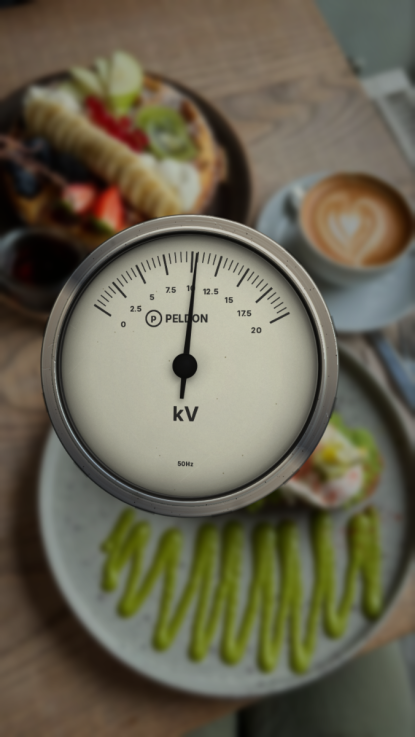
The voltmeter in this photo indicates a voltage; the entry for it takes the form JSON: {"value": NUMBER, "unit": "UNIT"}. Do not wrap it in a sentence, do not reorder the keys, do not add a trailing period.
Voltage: {"value": 10.5, "unit": "kV"}
